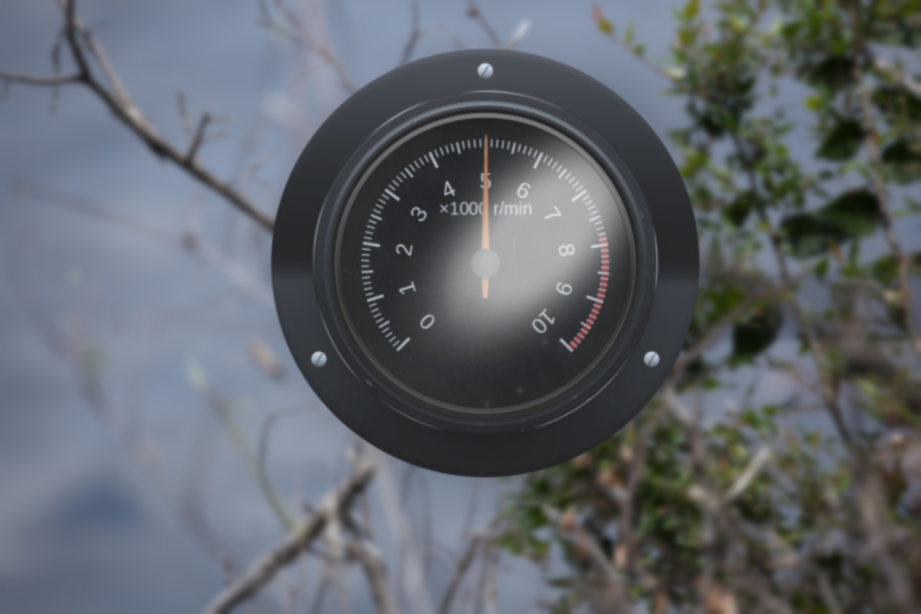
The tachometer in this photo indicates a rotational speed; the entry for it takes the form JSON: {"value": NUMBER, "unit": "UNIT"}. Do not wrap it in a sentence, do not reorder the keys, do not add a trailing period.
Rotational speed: {"value": 5000, "unit": "rpm"}
